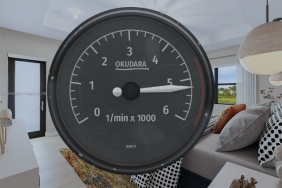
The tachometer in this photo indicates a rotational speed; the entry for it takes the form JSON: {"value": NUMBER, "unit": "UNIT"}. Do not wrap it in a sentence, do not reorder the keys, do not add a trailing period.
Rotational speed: {"value": 5200, "unit": "rpm"}
